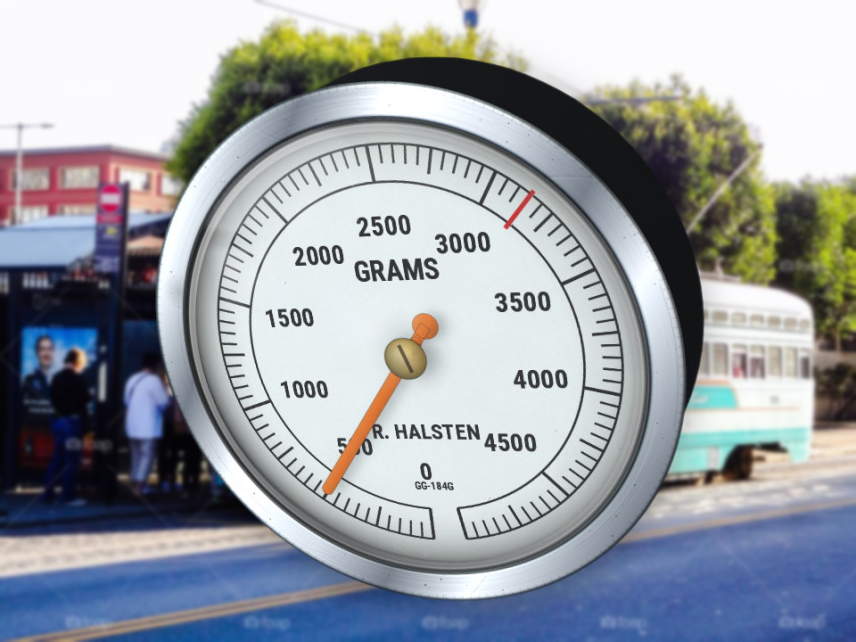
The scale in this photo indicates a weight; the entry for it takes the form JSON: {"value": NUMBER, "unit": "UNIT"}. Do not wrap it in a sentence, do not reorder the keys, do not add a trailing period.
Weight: {"value": 500, "unit": "g"}
